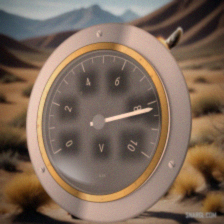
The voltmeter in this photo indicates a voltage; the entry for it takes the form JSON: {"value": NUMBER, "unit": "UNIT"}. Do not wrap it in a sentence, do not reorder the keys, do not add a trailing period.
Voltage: {"value": 8.25, "unit": "V"}
